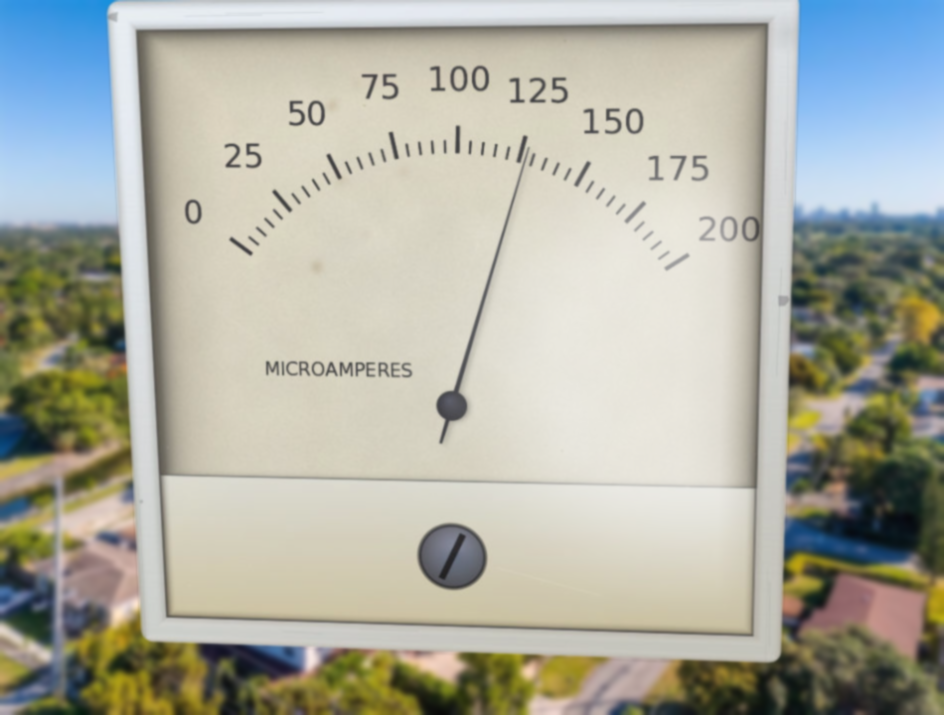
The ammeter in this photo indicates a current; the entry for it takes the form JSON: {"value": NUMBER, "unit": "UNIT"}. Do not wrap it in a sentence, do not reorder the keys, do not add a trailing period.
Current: {"value": 127.5, "unit": "µA"}
